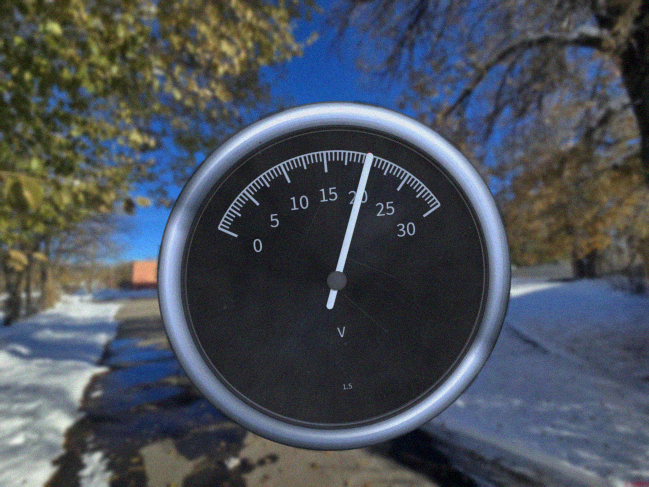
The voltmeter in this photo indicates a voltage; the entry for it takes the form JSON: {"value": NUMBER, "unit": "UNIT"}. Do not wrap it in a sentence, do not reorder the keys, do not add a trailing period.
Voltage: {"value": 20, "unit": "V"}
